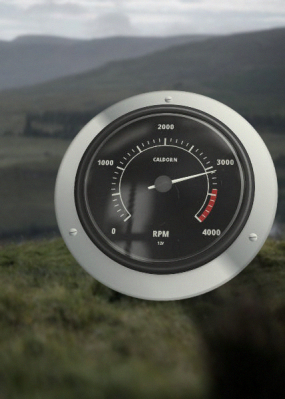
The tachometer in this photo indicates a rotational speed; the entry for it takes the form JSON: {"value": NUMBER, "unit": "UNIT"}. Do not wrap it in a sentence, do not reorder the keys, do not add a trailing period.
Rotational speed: {"value": 3100, "unit": "rpm"}
